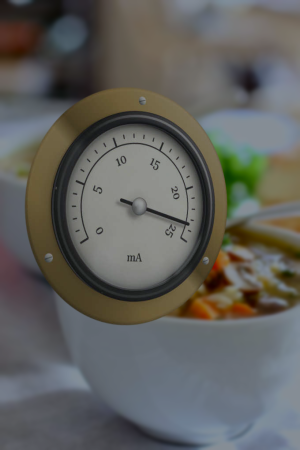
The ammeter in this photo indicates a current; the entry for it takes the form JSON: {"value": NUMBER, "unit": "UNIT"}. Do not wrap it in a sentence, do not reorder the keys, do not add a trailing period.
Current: {"value": 23.5, "unit": "mA"}
